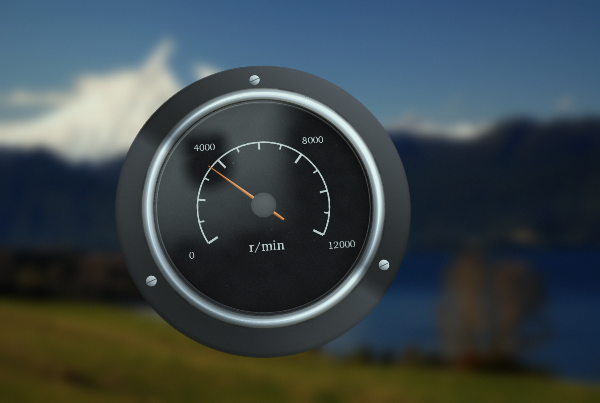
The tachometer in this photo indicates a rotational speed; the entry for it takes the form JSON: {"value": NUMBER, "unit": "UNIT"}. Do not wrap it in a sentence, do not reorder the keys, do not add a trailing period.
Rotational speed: {"value": 3500, "unit": "rpm"}
